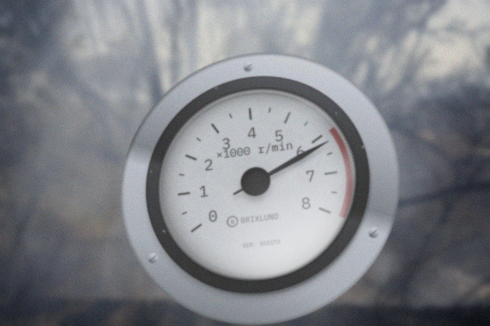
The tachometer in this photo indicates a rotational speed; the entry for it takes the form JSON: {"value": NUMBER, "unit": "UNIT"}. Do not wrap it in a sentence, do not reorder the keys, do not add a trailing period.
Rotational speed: {"value": 6250, "unit": "rpm"}
